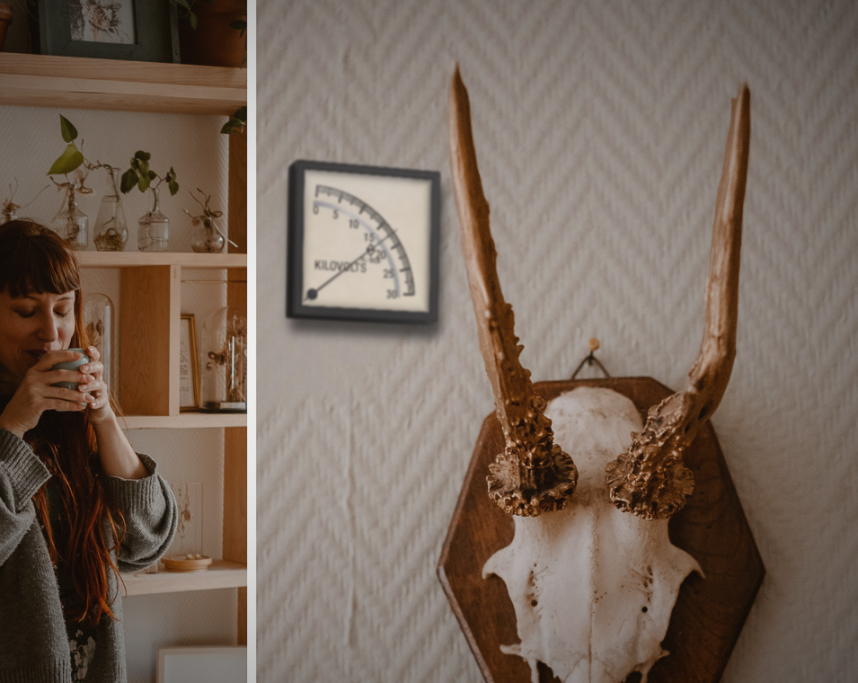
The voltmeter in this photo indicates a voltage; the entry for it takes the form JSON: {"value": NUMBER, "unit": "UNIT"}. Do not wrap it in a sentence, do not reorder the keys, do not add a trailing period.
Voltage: {"value": 17.5, "unit": "kV"}
